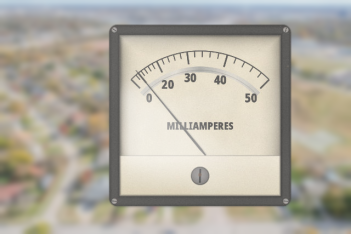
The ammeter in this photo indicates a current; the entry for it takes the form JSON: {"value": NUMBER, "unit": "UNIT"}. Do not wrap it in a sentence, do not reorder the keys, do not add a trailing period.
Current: {"value": 10, "unit": "mA"}
